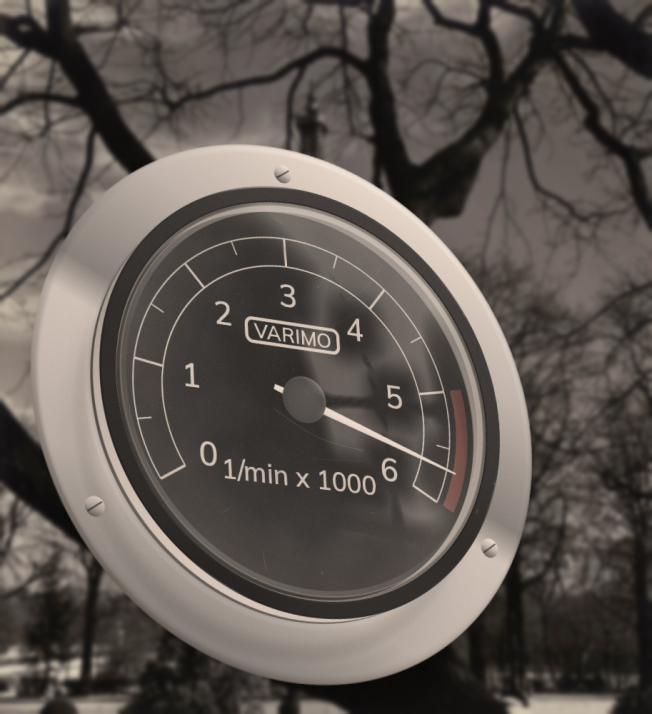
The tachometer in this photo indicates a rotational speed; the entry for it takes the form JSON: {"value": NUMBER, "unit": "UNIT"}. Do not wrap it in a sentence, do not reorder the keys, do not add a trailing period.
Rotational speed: {"value": 5750, "unit": "rpm"}
